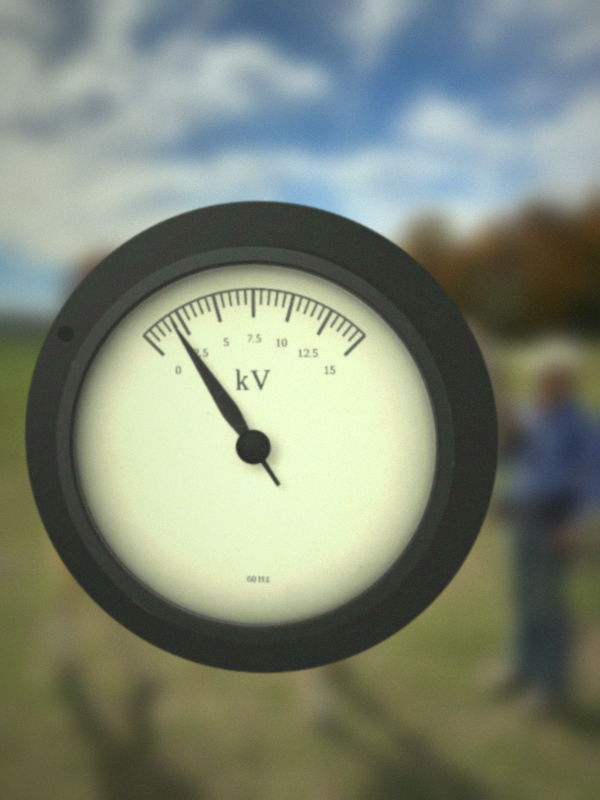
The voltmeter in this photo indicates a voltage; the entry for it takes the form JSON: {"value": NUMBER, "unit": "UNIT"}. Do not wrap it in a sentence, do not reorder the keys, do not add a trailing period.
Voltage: {"value": 2, "unit": "kV"}
